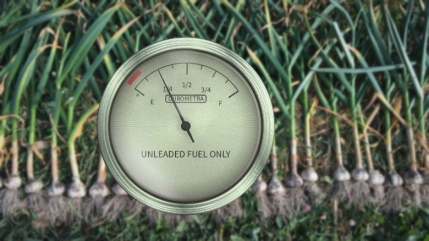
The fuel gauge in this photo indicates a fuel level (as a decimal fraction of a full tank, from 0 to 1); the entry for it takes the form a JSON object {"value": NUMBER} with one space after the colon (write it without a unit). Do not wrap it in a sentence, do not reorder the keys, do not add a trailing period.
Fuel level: {"value": 0.25}
